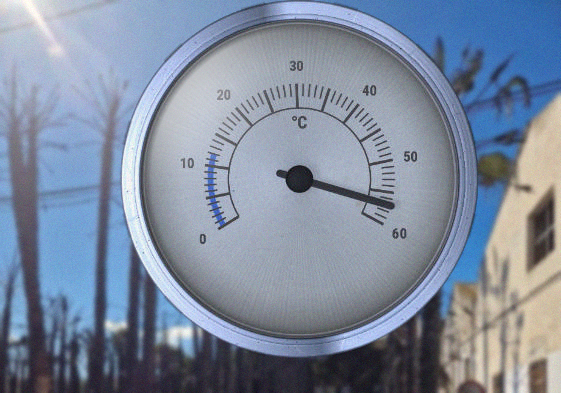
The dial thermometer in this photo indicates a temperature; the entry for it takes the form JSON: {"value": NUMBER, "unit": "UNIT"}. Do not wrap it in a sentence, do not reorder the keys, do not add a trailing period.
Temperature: {"value": 57, "unit": "°C"}
